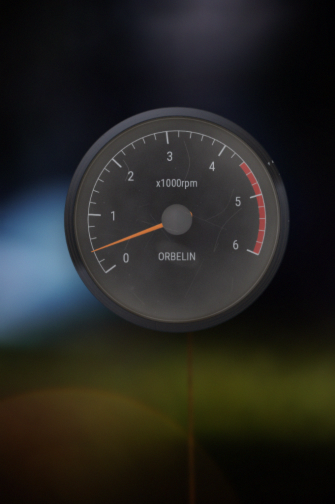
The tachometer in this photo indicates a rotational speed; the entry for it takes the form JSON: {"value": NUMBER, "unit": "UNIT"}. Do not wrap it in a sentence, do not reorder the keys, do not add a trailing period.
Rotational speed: {"value": 400, "unit": "rpm"}
